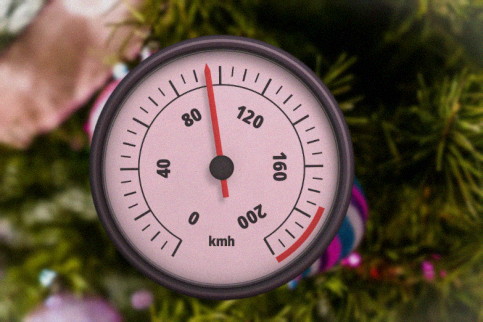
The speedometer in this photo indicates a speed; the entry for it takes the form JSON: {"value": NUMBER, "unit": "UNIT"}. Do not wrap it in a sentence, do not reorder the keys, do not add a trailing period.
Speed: {"value": 95, "unit": "km/h"}
